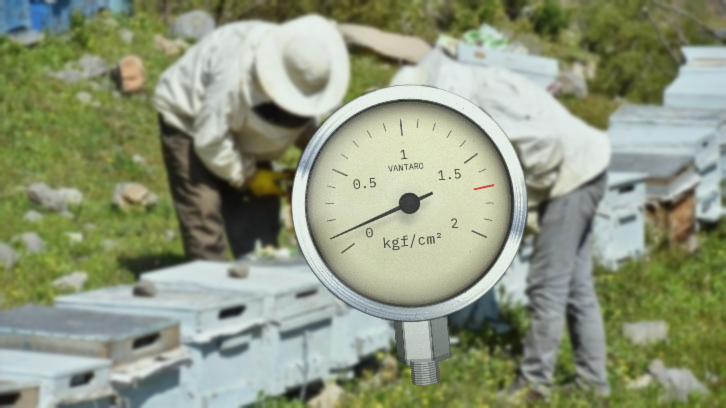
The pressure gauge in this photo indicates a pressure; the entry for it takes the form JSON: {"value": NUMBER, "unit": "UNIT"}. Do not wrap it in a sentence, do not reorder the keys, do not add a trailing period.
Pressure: {"value": 0.1, "unit": "kg/cm²"}
